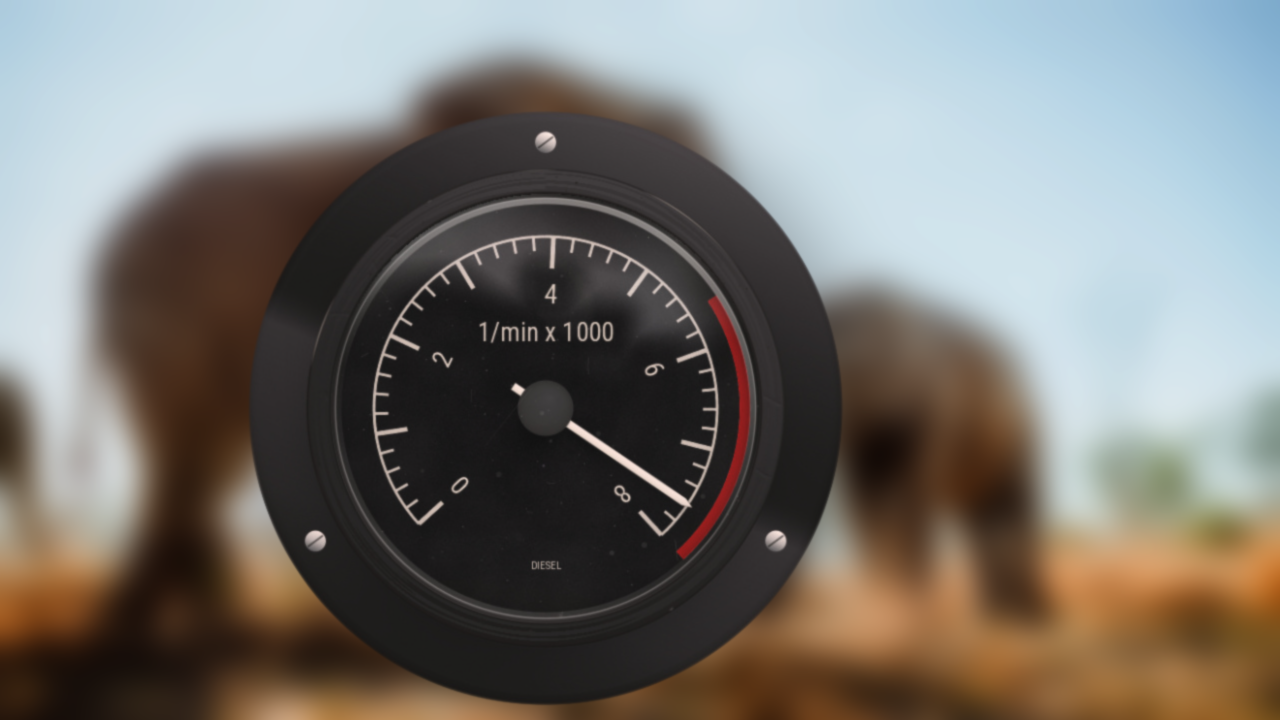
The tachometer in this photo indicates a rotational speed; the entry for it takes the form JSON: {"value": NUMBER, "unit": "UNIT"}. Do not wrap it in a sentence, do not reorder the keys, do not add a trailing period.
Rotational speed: {"value": 7600, "unit": "rpm"}
